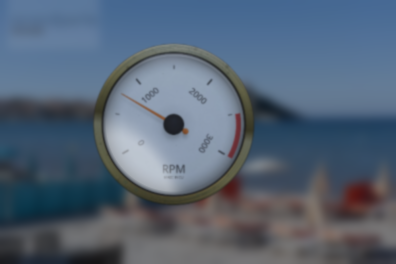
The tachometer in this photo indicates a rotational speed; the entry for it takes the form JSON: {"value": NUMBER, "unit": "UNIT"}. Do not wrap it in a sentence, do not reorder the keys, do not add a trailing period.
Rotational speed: {"value": 750, "unit": "rpm"}
